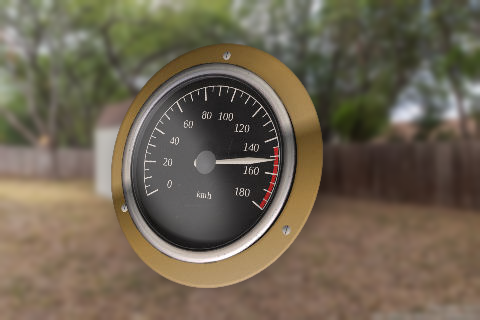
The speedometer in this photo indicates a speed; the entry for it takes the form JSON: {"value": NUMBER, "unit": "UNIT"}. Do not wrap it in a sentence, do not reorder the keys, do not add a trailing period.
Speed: {"value": 152.5, "unit": "km/h"}
